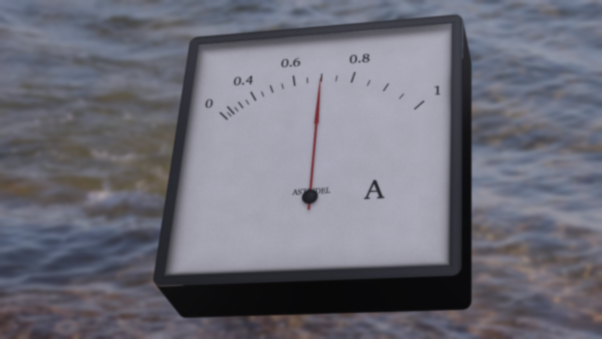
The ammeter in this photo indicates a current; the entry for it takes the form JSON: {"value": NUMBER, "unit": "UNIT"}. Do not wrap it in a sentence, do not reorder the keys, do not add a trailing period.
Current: {"value": 0.7, "unit": "A"}
